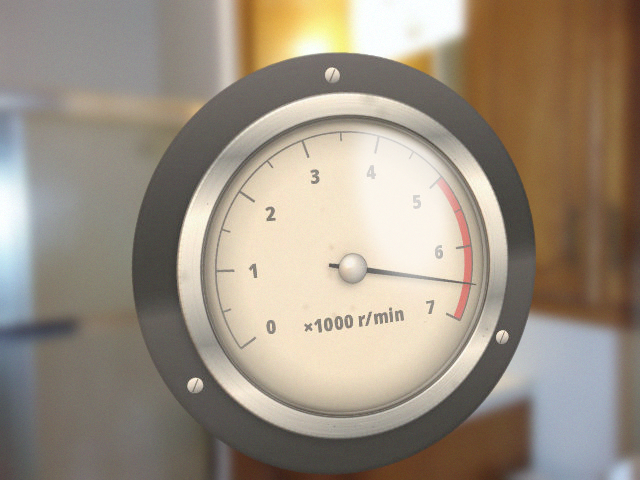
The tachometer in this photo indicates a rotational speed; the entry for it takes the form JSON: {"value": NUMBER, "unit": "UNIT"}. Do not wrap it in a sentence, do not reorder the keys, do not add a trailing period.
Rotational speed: {"value": 6500, "unit": "rpm"}
